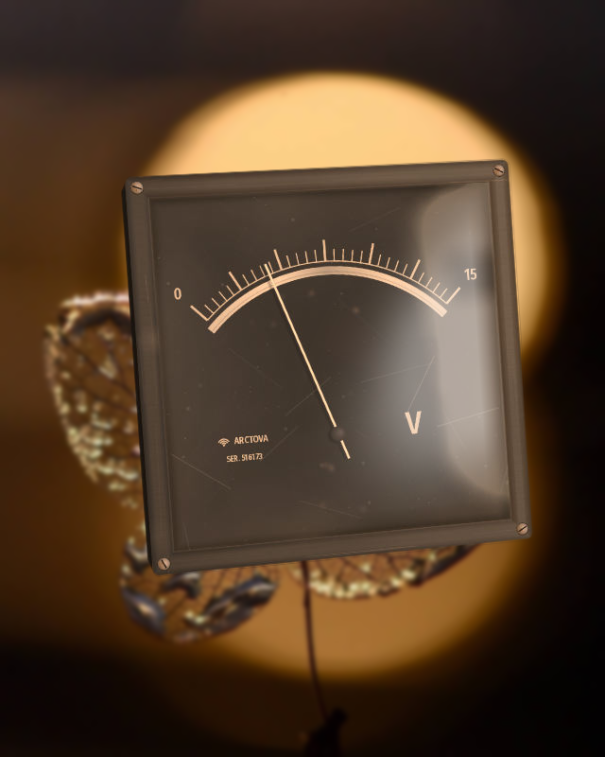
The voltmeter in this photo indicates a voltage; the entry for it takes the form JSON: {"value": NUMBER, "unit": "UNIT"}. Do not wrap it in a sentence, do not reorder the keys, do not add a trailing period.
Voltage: {"value": 4.25, "unit": "V"}
